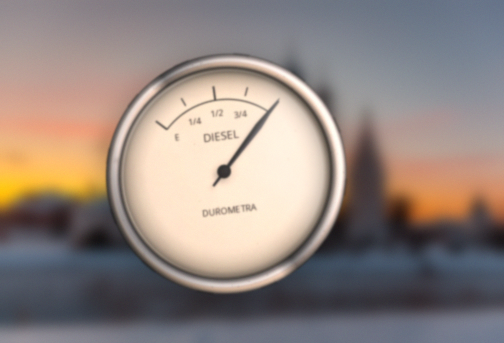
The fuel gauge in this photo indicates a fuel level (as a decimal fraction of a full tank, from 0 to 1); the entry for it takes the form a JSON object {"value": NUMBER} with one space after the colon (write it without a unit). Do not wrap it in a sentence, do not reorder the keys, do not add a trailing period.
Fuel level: {"value": 1}
